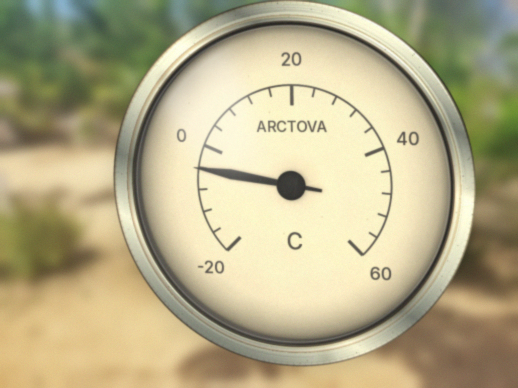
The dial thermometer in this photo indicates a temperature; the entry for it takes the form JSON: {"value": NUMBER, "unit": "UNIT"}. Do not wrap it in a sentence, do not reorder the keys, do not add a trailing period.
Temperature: {"value": -4, "unit": "°C"}
